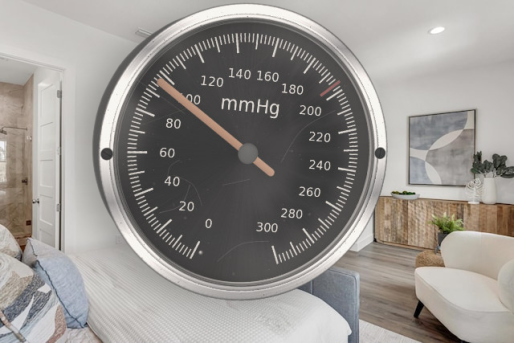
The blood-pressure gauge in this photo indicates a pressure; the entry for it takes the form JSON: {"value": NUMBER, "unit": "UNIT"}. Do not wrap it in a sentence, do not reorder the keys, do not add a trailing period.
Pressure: {"value": 96, "unit": "mmHg"}
